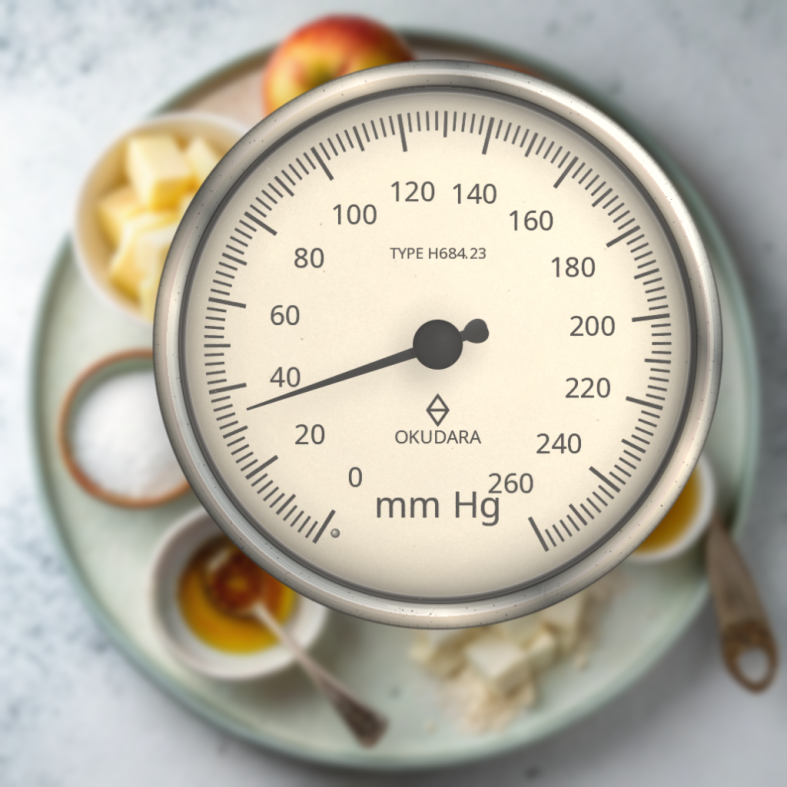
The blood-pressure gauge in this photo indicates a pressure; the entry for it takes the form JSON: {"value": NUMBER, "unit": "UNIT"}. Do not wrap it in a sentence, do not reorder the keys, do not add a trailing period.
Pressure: {"value": 34, "unit": "mmHg"}
